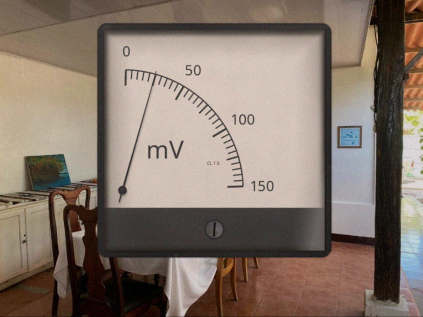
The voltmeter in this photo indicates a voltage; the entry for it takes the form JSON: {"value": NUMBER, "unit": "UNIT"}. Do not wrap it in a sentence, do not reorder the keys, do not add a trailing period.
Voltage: {"value": 25, "unit": "mV"}
